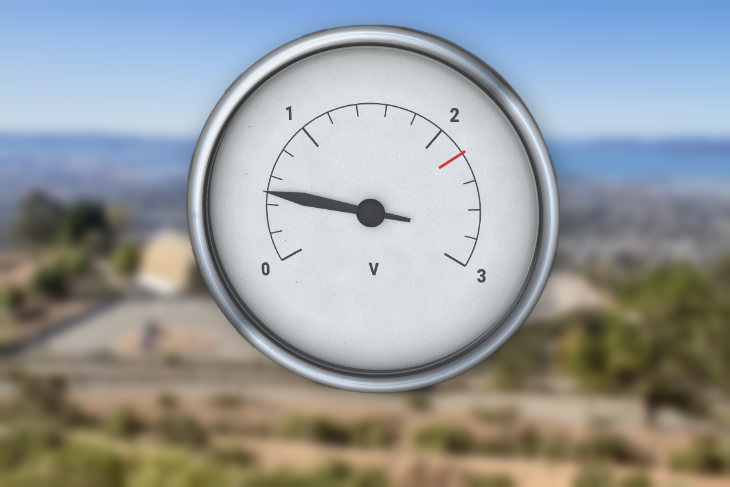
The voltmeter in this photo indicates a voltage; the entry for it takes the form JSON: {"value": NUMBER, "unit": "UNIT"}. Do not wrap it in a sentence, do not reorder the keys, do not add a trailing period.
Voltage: {"value": 0.5, "unit": "V"}
